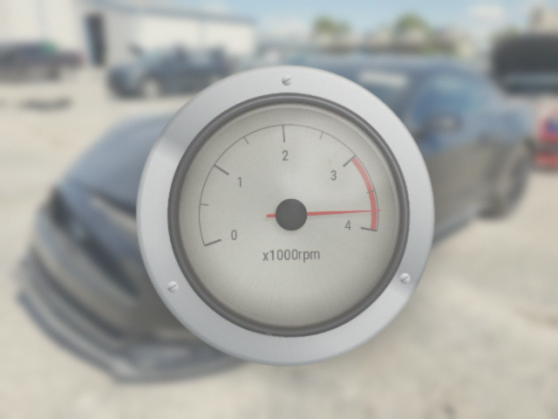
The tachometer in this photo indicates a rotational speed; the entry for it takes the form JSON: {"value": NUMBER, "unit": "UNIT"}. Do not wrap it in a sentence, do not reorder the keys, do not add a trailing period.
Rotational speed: {"value": 3750, "unit": "rpm"}
